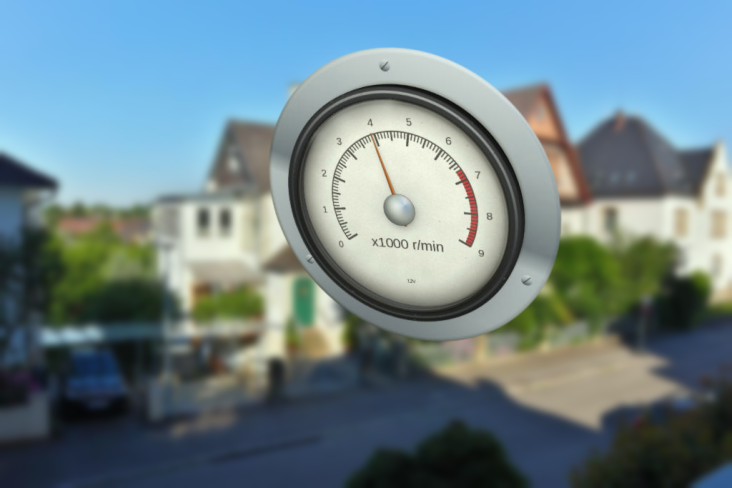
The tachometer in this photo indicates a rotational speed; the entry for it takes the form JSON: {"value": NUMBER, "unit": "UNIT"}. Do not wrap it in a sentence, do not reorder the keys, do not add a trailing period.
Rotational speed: {"value": 4000, "unit": "rpm"}
